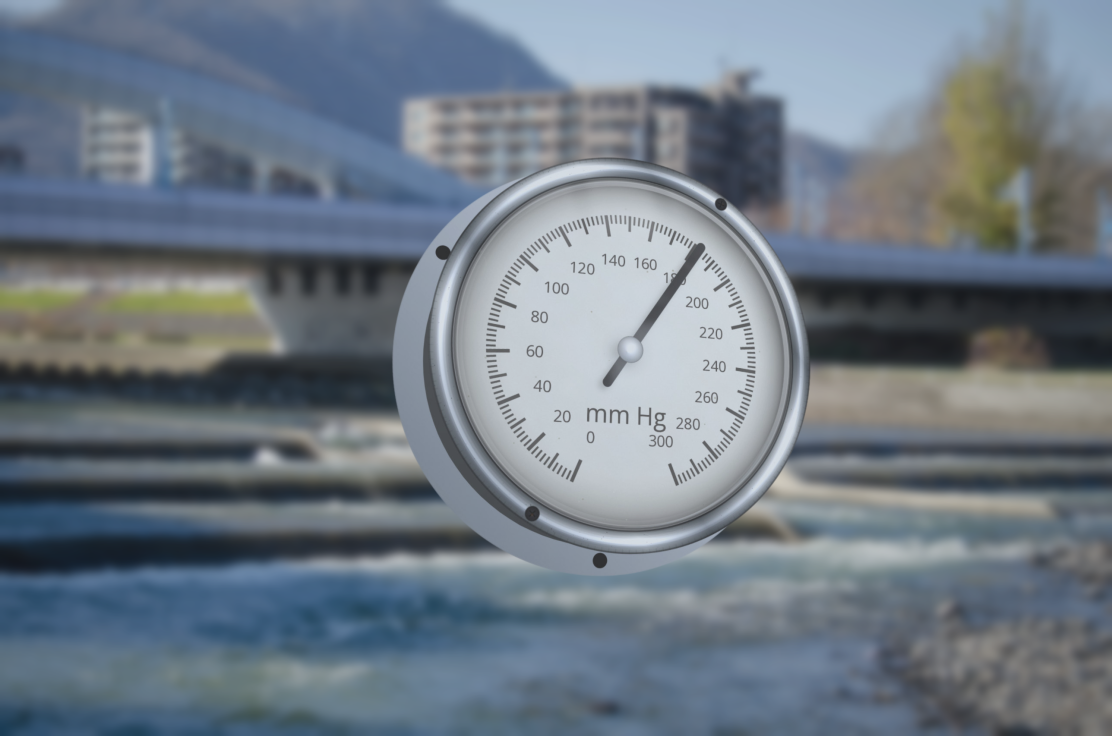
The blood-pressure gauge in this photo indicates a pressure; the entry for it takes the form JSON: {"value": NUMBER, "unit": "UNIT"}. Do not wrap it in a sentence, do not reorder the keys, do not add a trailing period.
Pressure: {"value": 182, "unit": "mmHg"}
